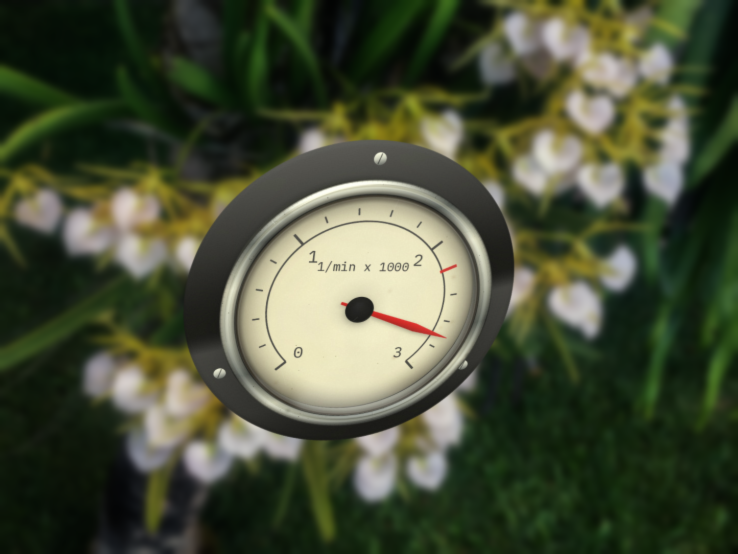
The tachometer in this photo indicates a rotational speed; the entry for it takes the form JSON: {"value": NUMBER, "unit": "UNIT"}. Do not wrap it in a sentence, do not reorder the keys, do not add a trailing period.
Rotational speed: {"value": 2700, "unit": "rpm"}
